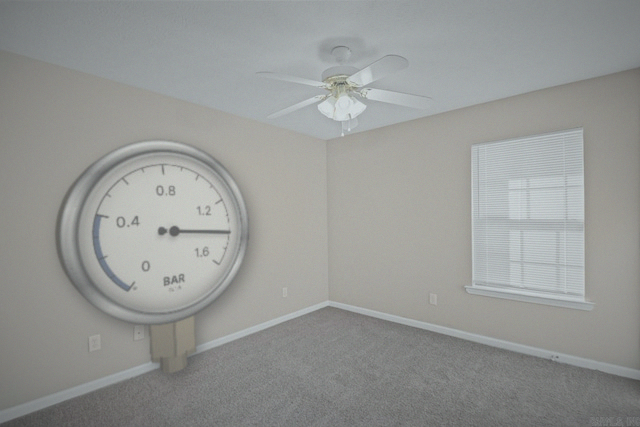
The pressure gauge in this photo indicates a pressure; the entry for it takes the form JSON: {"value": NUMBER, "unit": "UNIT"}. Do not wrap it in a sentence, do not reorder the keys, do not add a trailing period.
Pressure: {"value": 1.4, "unit": "bar"}
